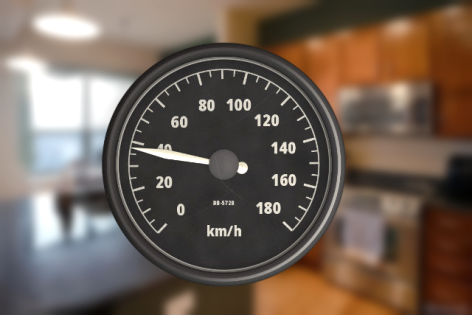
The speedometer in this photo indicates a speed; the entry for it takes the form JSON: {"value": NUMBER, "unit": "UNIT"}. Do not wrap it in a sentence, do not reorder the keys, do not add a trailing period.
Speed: {"value": 37.5, "unit": "km/h"}
